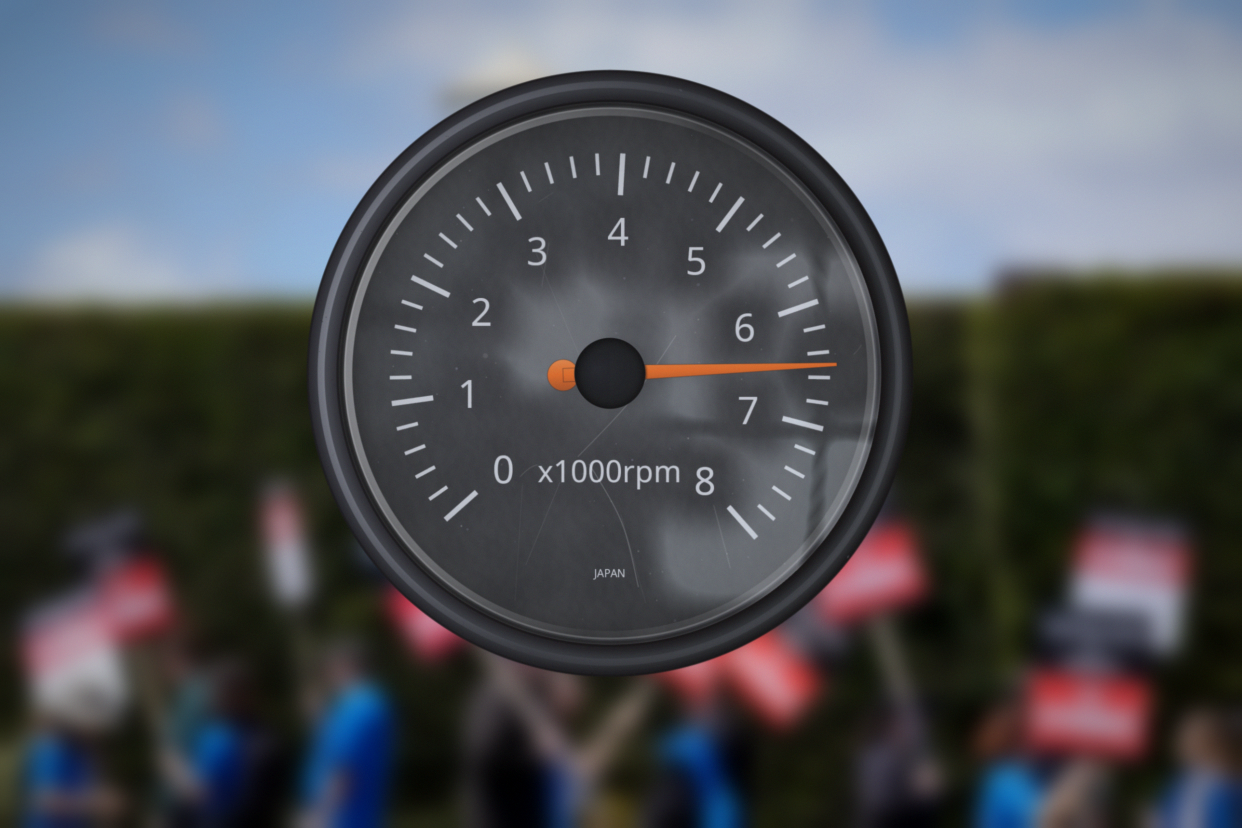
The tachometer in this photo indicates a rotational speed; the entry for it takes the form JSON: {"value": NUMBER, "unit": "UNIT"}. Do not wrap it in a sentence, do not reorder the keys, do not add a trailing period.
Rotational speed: {"value": 6500, "unit": "rpm"}
